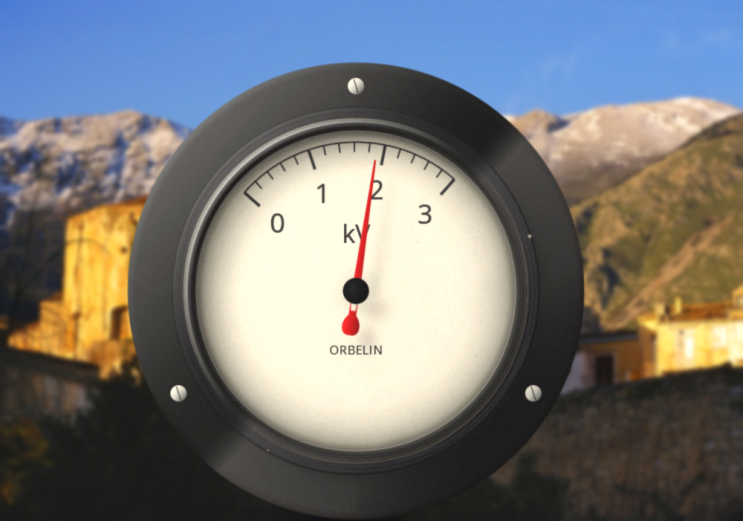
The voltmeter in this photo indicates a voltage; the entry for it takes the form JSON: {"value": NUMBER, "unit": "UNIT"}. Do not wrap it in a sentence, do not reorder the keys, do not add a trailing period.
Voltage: {"value": 1.9, "unit": "kV"}
